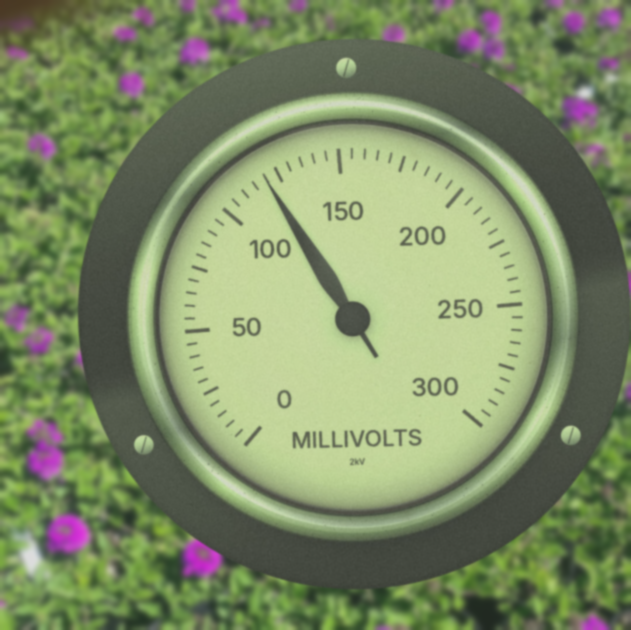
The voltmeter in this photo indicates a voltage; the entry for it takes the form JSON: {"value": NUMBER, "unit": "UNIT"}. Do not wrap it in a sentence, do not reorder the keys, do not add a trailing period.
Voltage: {"value": 120, "unit": "mV"}
